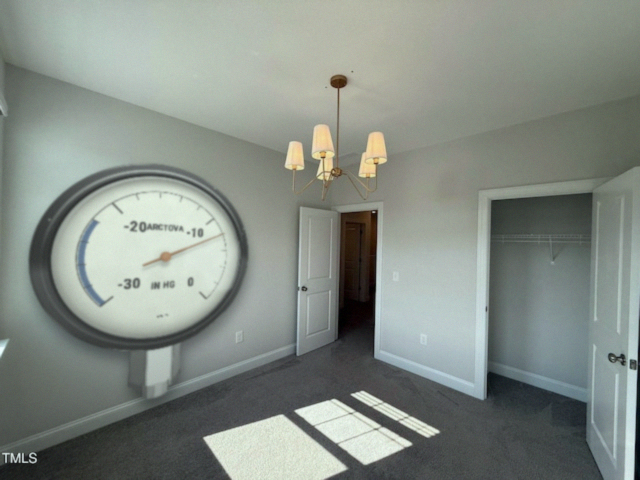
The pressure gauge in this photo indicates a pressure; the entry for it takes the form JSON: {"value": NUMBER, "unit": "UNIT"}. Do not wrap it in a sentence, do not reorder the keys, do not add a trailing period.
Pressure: {"value": -8, "unit": "inHg"}
